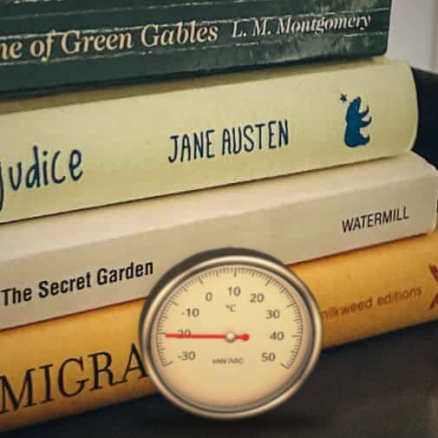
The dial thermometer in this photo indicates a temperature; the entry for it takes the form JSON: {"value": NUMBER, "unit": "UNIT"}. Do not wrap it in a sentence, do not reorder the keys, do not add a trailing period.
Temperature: {"value": -20, "unit": "°C"}
